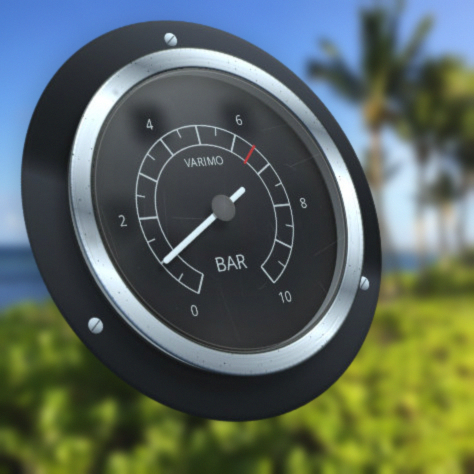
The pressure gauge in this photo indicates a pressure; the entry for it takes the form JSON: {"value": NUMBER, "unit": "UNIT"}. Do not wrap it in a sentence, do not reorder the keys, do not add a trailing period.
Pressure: {"value": 1, "unit": "bar"}
